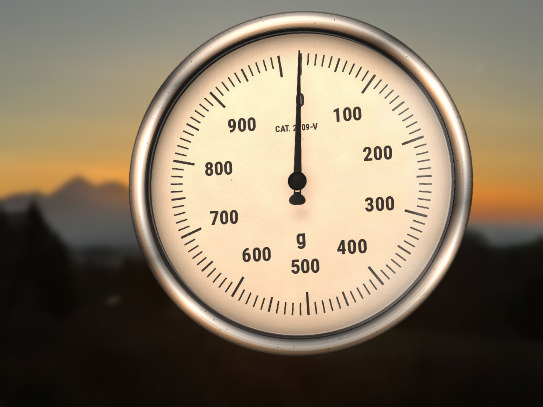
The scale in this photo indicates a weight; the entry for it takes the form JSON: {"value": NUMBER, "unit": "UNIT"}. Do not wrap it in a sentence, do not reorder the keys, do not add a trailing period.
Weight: {"value": 0, "unit": "g"}
